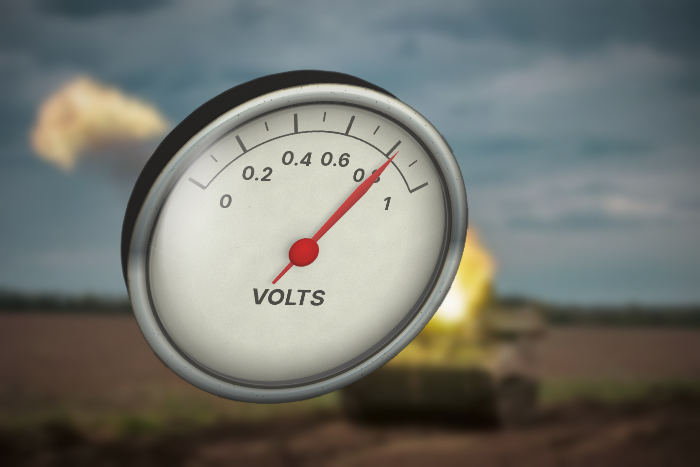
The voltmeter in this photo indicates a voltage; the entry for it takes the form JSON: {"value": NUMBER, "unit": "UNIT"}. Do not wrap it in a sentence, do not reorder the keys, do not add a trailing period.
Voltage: {"value": 0.8, "unit": "V"}
